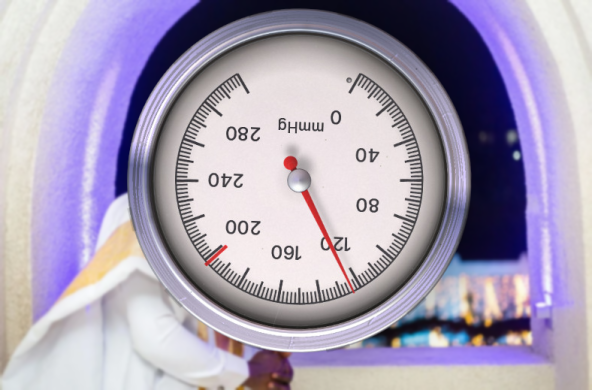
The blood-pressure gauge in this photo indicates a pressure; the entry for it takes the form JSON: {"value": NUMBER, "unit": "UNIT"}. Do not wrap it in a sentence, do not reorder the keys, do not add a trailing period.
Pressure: {"value": 124, "unit": "mmHg"}
